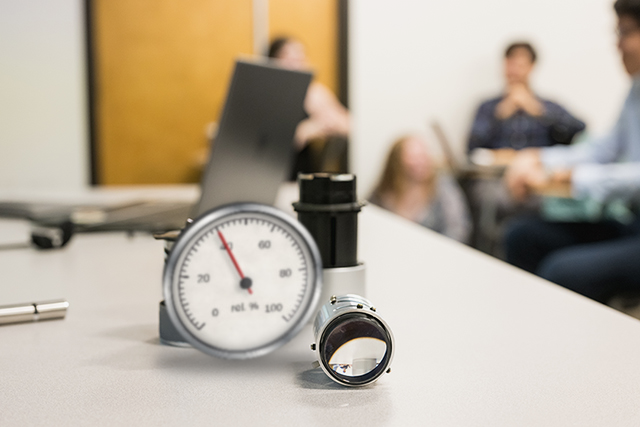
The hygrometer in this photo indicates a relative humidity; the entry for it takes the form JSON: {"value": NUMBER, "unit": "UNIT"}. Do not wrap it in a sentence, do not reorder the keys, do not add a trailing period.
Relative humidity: {"value": 40, "unit": "%"}
